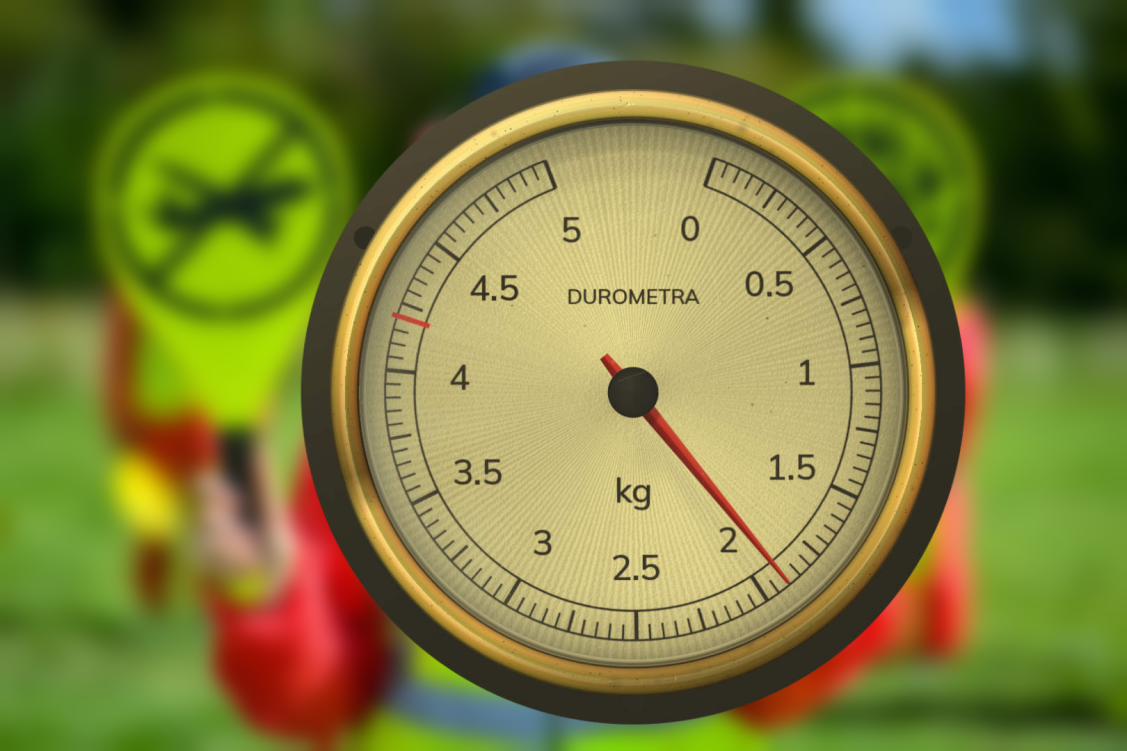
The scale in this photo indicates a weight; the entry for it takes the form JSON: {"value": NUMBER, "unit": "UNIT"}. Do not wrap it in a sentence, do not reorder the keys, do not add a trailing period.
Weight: {"value": 1.9, "unit": "kg"}
